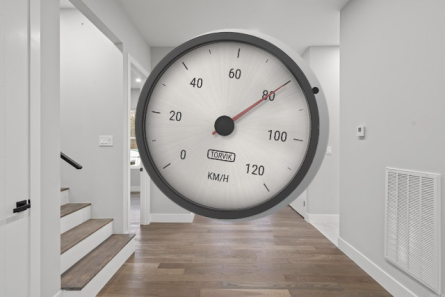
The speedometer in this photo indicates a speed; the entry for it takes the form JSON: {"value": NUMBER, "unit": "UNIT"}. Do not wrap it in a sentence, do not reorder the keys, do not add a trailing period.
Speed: {"value": 80, "unit": "km/h"}
